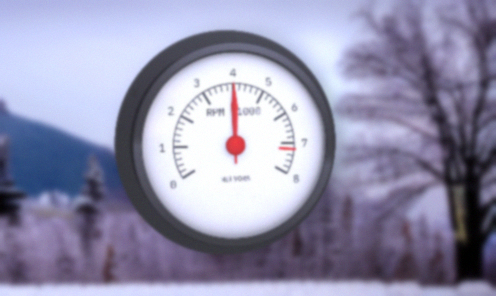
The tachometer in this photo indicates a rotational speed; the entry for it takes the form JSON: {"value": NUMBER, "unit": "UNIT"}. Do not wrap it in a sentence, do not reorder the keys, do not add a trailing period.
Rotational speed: {"value": 4000, "unit": "rpm"}
